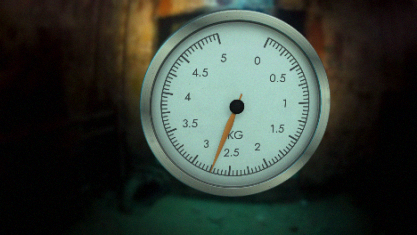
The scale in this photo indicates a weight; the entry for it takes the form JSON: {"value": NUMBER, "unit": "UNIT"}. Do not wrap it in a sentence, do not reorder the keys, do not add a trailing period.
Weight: {"value": 2.75, "unit": "kg"}
